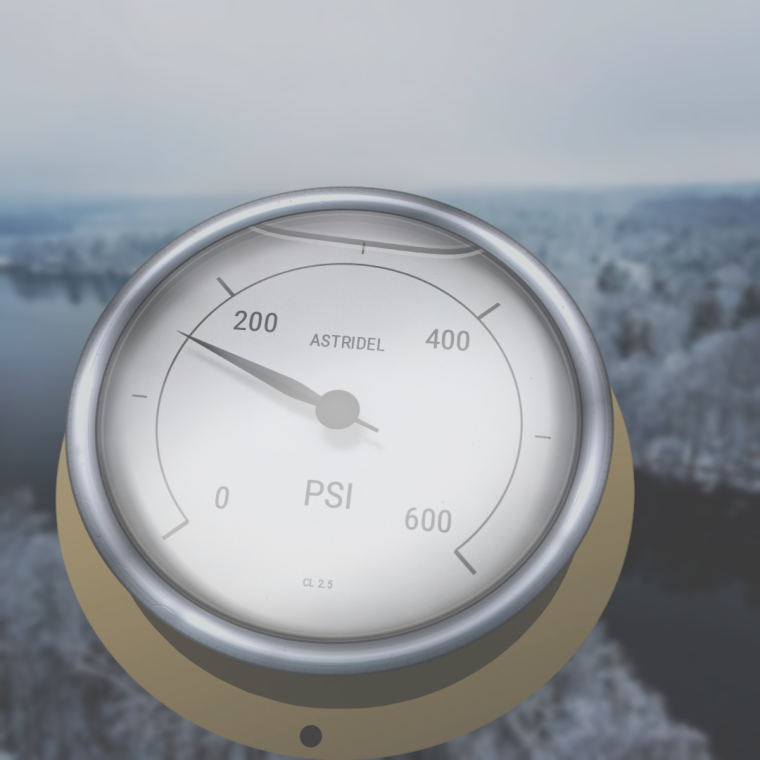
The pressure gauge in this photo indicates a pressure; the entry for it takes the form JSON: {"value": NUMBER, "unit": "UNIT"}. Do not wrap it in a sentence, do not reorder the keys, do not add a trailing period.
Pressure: {"value": 150, "unit": "psi"}
